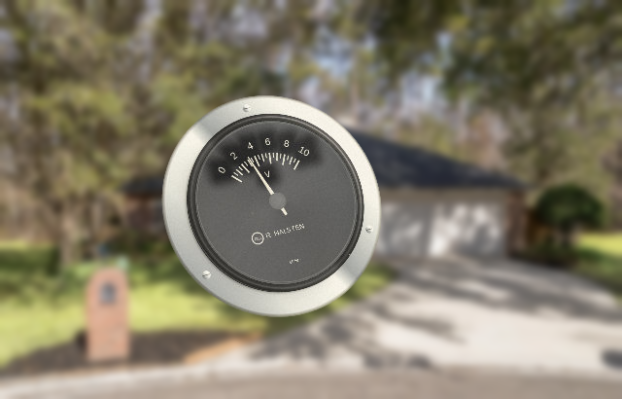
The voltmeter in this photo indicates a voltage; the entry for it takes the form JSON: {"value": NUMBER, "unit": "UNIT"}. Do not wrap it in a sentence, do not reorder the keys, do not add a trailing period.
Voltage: {"value": 3, "unit": "V"}
